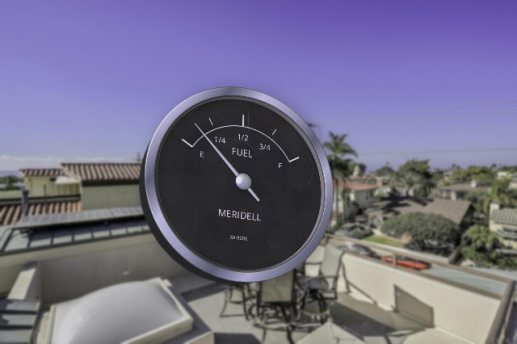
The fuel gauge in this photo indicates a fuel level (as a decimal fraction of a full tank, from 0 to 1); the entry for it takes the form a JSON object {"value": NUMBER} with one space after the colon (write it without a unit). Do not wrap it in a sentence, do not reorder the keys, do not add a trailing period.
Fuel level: {"value": 0.125}
